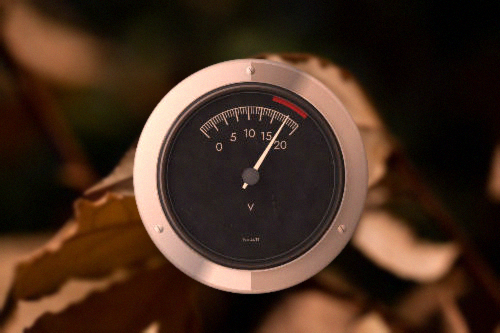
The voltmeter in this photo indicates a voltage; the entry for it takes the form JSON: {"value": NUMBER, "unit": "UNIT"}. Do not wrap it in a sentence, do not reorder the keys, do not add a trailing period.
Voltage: {"value": 17.5, "unit": "V"}
